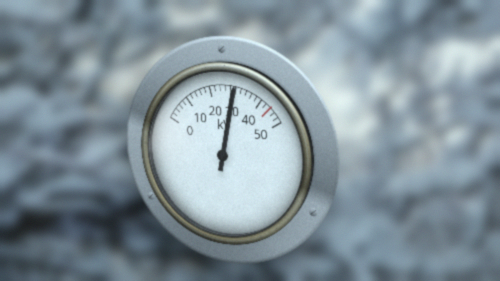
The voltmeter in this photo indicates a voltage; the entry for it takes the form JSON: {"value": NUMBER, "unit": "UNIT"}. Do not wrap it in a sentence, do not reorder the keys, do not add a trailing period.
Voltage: {"value": 30, "unit": "kV"}
